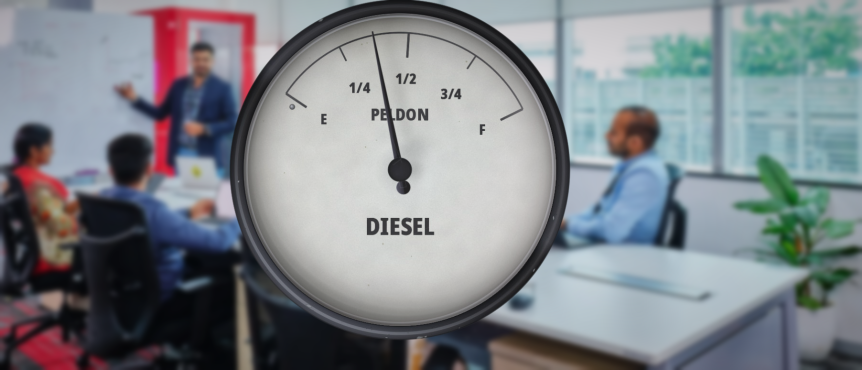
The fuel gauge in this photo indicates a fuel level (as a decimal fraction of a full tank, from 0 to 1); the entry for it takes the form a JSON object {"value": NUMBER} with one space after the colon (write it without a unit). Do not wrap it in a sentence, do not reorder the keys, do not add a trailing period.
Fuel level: {"value": 0.375}
